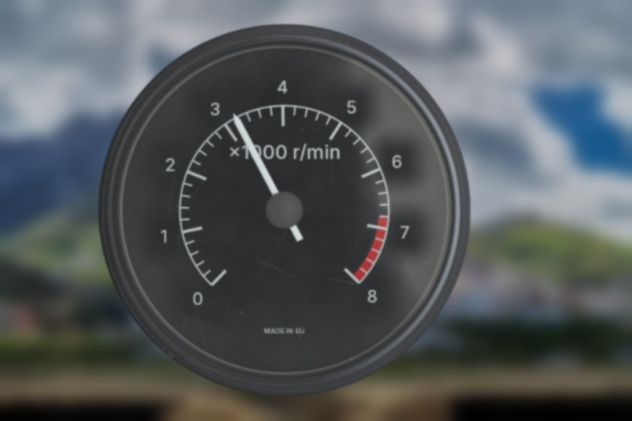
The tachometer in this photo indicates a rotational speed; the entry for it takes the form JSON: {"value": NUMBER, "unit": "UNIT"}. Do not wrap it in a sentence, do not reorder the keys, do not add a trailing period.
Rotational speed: {"value": 3200, "unit": "rpm"}
